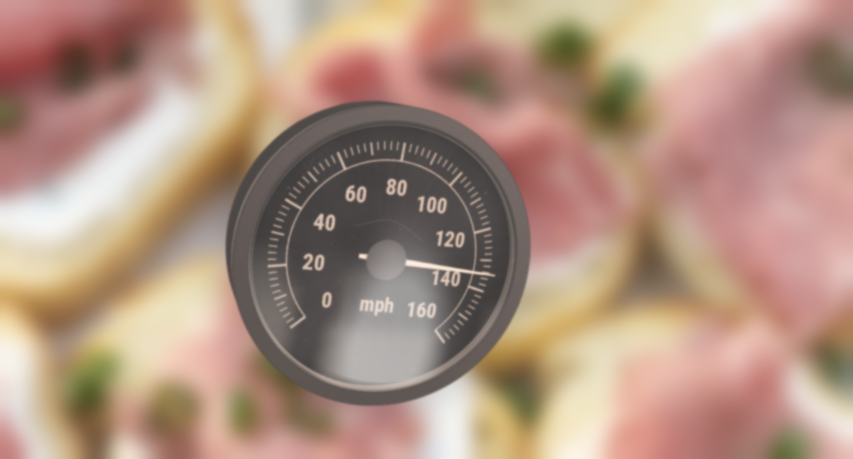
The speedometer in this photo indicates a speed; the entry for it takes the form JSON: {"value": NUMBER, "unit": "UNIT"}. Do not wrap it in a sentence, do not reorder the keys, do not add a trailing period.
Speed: {"value": 134, "unit": "mph"}
